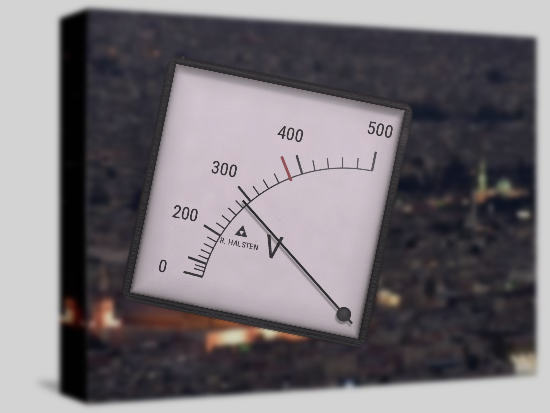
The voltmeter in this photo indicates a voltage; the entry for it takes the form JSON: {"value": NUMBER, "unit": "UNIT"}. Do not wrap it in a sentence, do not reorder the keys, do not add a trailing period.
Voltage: {"value": 290, "unit": "V"}
